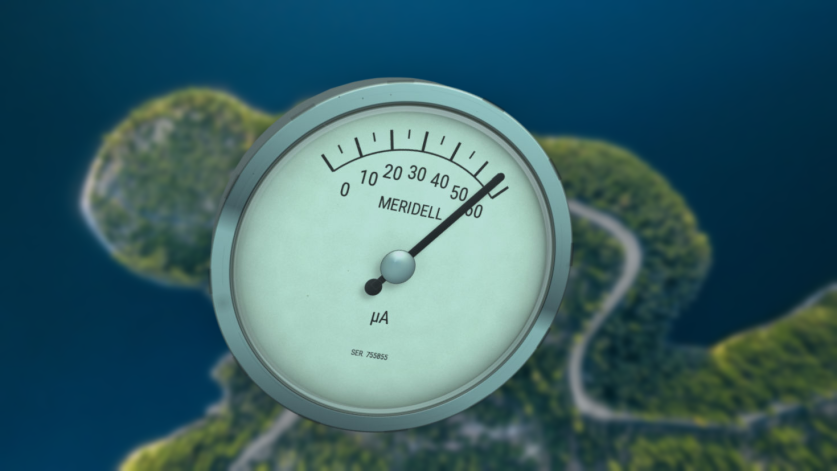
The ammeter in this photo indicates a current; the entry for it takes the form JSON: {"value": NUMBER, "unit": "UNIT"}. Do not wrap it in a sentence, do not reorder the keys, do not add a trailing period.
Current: {"value": 55, "unit": "µA"}
